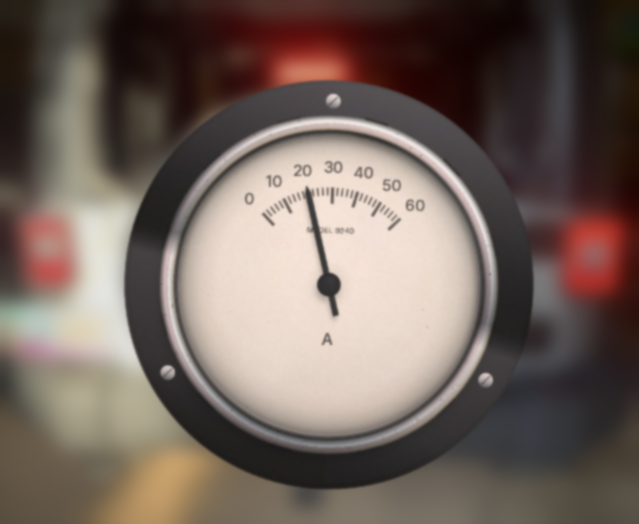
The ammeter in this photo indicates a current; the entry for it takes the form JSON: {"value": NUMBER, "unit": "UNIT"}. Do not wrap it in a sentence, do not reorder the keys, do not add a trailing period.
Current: {"value": 20, "unit": "A"}
